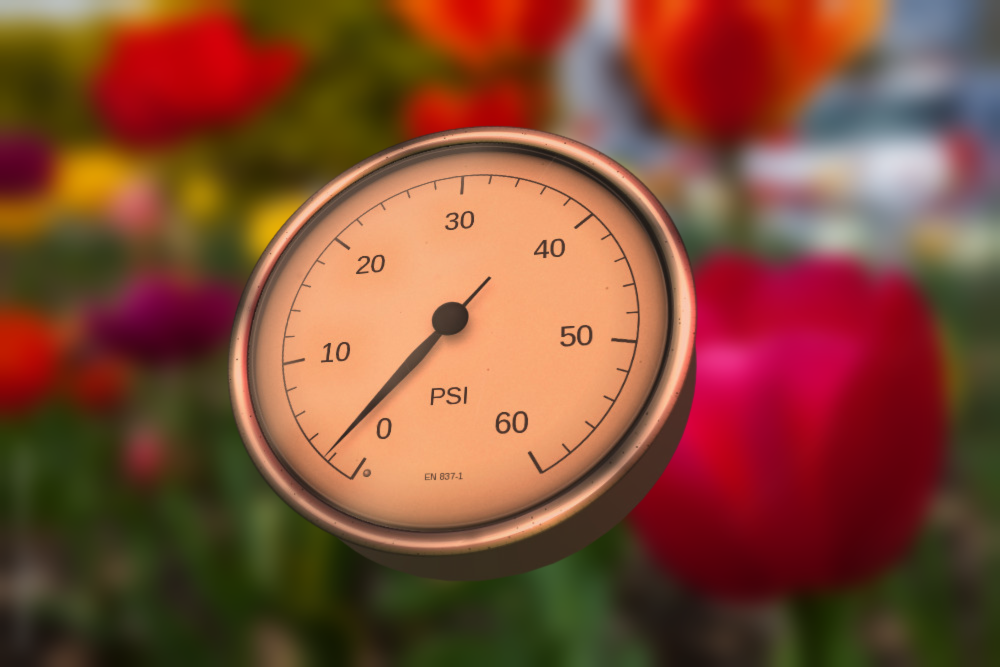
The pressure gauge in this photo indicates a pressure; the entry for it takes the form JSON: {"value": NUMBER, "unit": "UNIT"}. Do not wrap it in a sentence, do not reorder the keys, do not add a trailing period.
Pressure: {"value": 2, "unit": "psi"}
